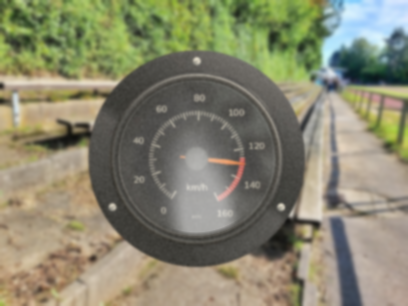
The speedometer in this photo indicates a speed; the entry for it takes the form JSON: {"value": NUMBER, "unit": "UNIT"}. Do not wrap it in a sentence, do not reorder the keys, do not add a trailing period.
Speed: {"value": 130, "unit": "km/h"}
